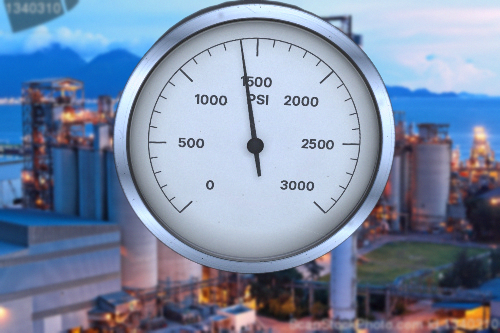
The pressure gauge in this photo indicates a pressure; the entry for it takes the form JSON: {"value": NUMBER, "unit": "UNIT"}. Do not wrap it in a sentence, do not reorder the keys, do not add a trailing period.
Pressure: {"value": 1400, "unit": "psi"}
